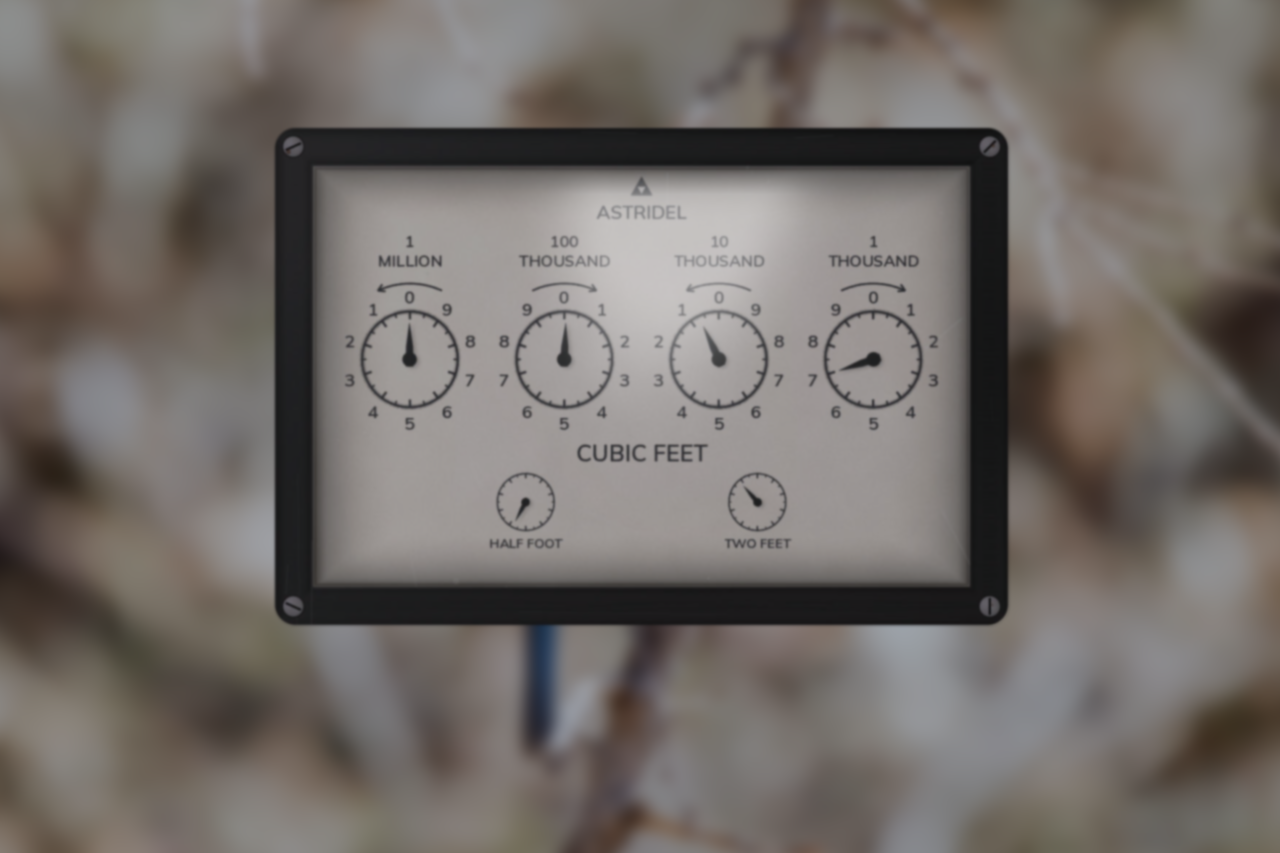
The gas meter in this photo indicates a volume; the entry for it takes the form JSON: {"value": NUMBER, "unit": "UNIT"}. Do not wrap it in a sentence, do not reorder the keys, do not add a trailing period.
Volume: {"value": 700, "unit": "ft³"}
